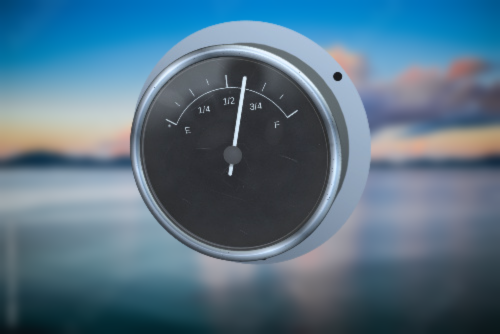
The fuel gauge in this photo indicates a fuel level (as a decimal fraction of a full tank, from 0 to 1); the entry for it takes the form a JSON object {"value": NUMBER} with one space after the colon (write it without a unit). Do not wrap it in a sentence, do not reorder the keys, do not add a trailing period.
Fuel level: {"value": 0.625}
